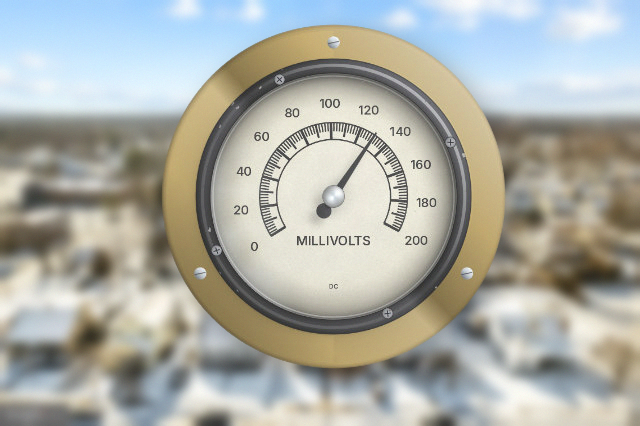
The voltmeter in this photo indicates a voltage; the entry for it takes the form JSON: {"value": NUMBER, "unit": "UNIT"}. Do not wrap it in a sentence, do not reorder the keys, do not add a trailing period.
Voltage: {"value": 130, "unit": "mV"}
